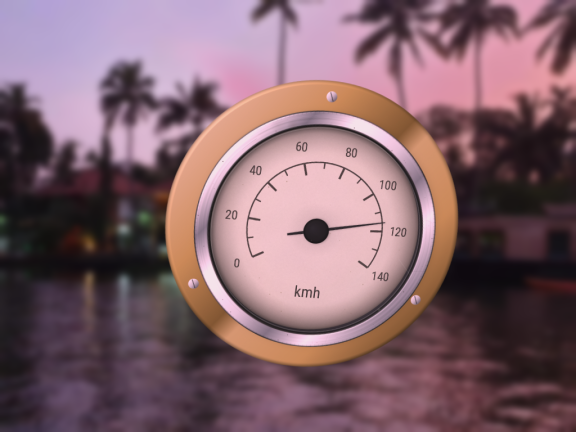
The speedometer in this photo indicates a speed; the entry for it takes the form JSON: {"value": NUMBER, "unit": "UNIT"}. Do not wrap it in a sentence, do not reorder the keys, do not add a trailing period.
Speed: {"value": 115, "unit": "km/h"}
